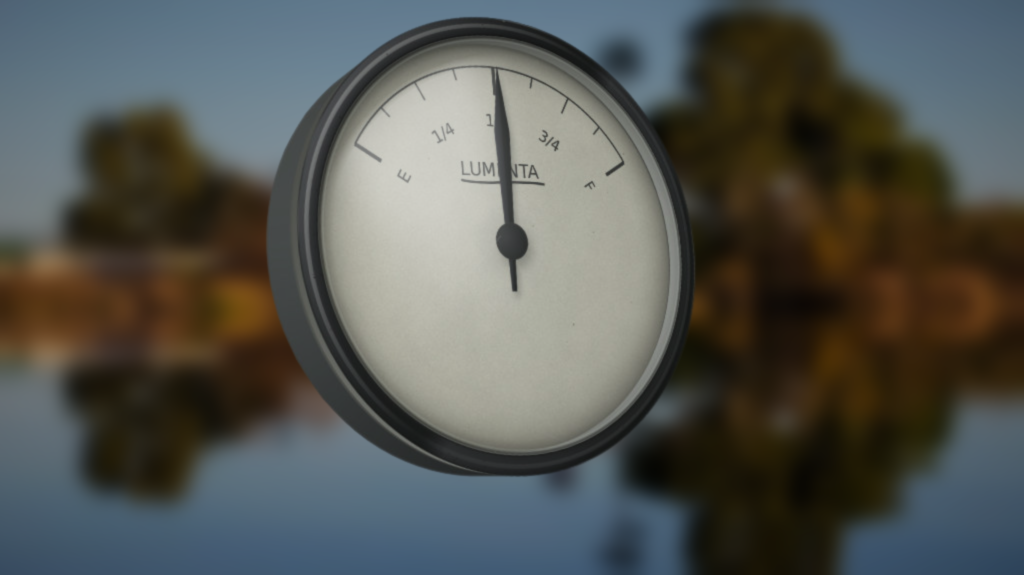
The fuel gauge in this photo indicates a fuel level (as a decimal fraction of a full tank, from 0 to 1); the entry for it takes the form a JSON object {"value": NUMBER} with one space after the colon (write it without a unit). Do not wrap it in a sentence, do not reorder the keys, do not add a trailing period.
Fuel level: {"value": 0.5}
